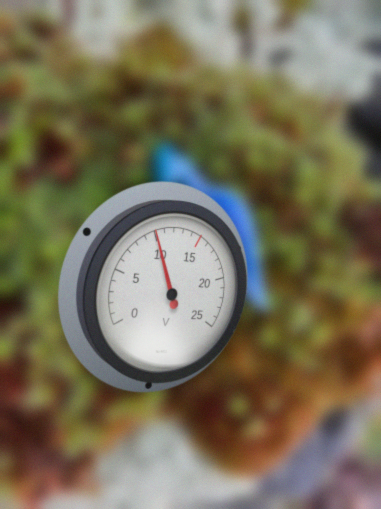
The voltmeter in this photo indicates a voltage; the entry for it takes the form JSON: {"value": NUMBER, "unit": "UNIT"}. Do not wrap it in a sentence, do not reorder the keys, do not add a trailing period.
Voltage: {"value": 10, "unit": "V"}
